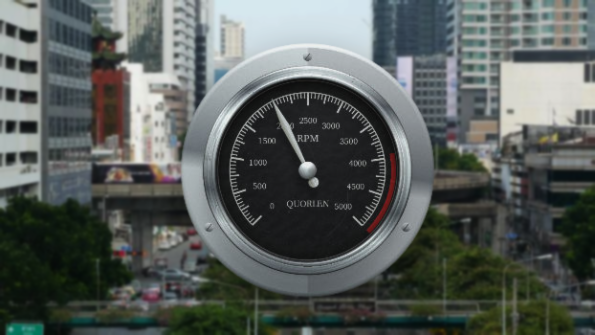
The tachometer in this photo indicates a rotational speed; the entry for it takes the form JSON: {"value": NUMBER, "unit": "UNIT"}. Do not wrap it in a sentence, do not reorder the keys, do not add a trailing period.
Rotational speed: {"value": 2000, "unit": "rpm"}
